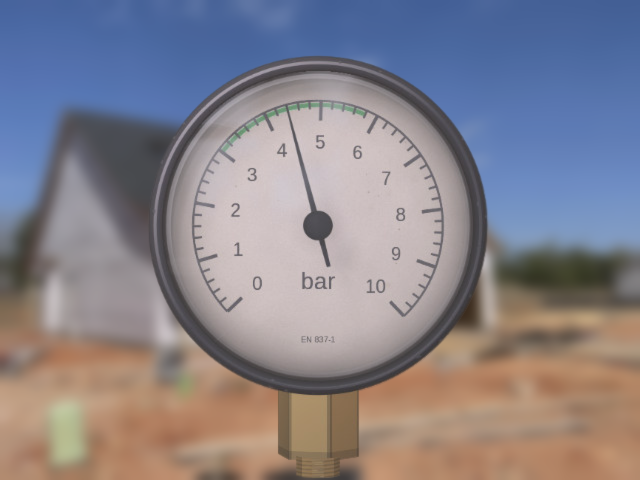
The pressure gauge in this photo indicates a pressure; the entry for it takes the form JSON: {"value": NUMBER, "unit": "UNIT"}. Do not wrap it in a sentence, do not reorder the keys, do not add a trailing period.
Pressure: {"value": 4.4, "unit": "bar"}
